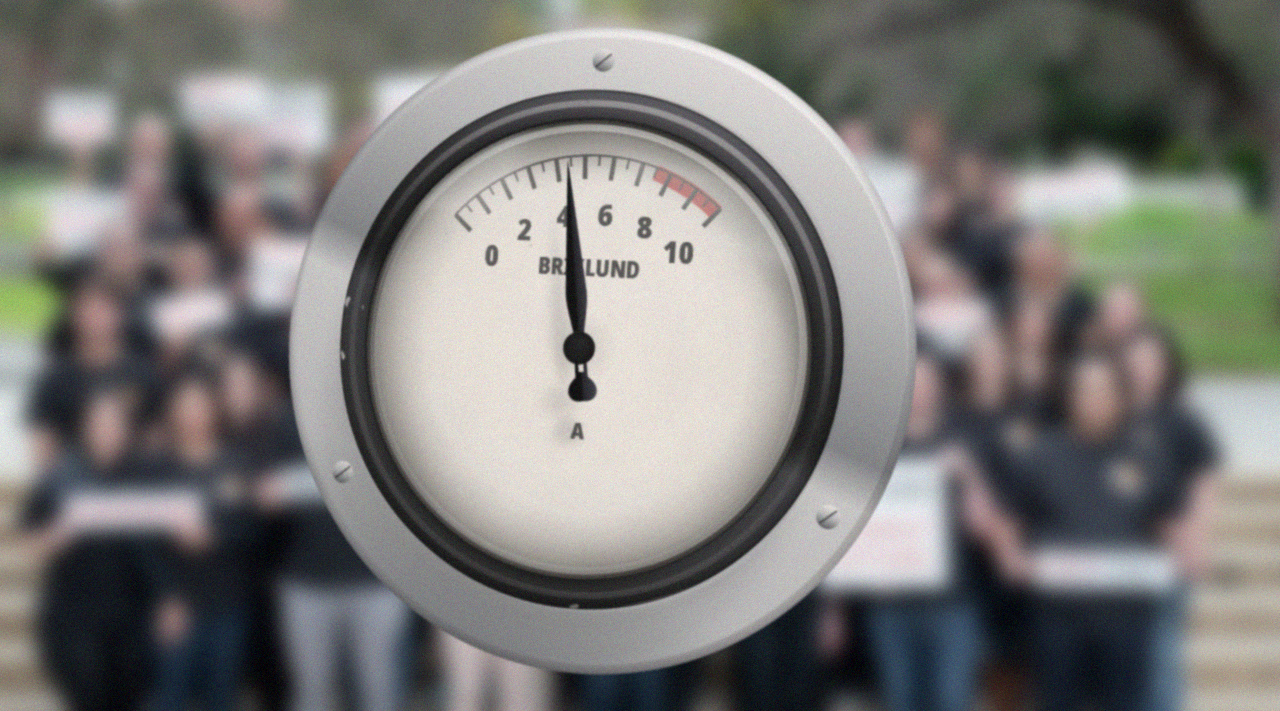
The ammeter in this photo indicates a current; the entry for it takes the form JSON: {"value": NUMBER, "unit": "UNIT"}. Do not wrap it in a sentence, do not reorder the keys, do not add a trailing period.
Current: {"value": 4.5, "unit": "A"}
